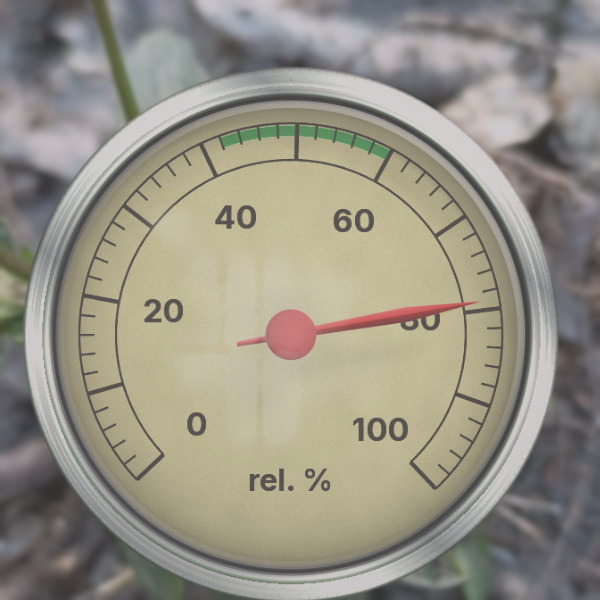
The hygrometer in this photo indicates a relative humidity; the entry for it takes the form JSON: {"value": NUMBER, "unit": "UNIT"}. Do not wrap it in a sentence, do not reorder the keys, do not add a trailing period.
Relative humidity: {"value": 79, "unit": "%"}
